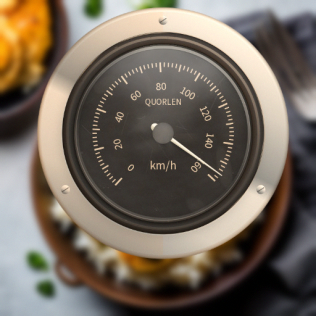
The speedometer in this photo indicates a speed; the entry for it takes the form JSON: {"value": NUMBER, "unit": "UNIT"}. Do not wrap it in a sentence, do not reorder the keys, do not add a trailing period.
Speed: {"value": 156, "unit": "km/h"}
